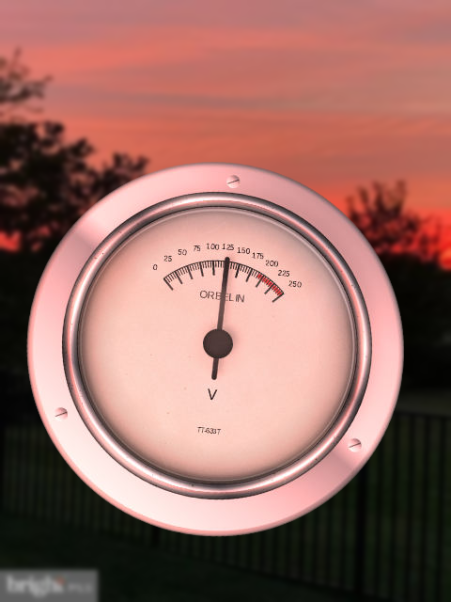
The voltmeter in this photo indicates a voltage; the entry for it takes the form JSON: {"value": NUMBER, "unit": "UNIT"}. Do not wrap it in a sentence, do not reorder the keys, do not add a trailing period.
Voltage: {"value": 125, "unit": "V"}
